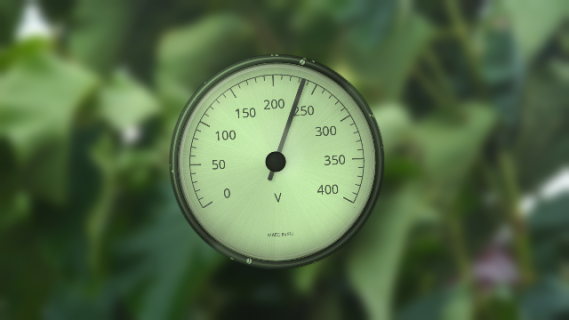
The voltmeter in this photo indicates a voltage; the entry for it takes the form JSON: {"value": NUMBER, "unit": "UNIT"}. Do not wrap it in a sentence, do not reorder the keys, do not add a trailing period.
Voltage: {"value": 235, "unit": "V"}
